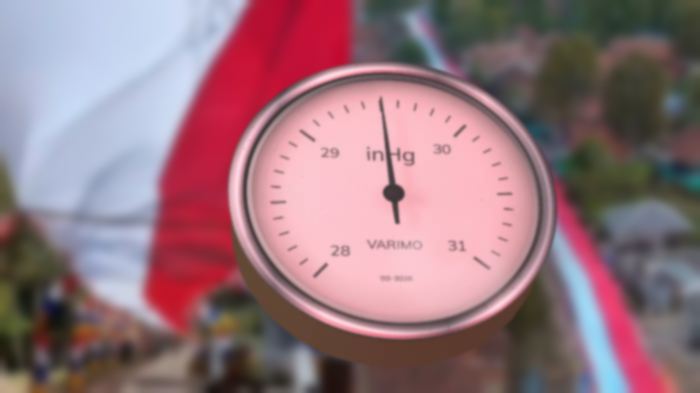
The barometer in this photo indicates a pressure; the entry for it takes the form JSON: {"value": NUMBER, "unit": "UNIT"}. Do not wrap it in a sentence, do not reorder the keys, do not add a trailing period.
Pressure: {"value": 29.5, "unit": "inHg"}
